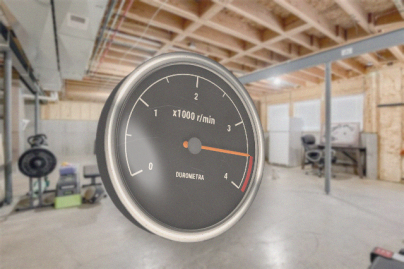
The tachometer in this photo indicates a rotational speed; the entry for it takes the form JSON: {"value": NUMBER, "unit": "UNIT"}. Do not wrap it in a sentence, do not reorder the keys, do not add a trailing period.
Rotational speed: {"value": 3500, "unit": "rpm"}
